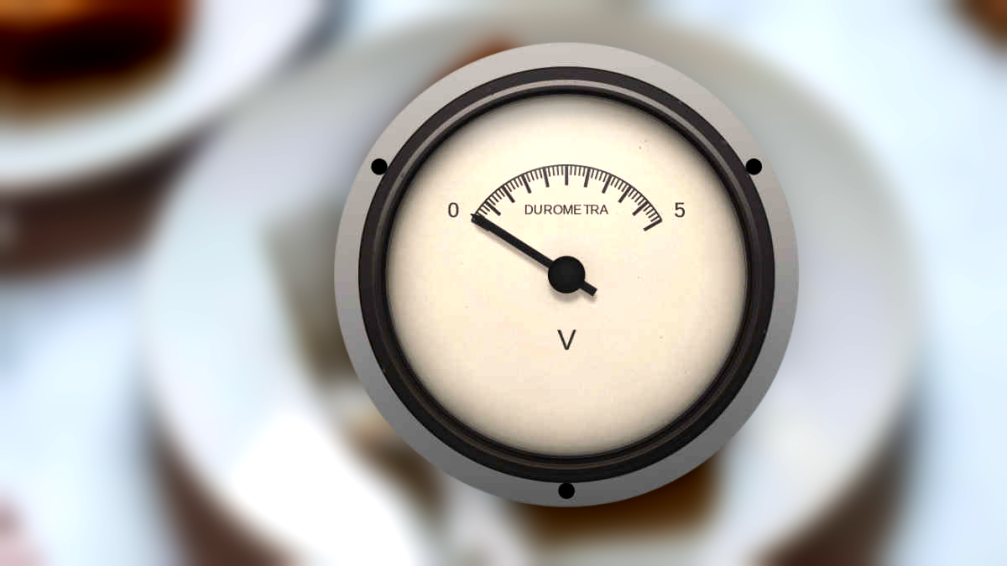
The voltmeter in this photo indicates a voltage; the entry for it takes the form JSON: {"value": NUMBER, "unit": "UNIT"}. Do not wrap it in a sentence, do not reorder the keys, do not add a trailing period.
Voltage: {"value": 0.1, "unit": "V"}
